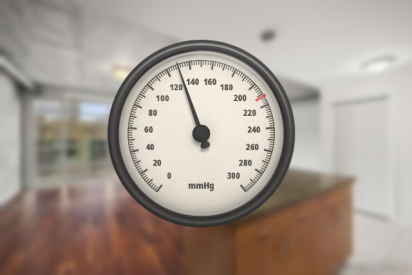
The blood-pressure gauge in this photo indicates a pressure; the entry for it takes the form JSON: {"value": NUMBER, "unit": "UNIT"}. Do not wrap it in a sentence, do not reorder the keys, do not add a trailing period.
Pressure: {"value": 130, "unit": "mmHg"}
